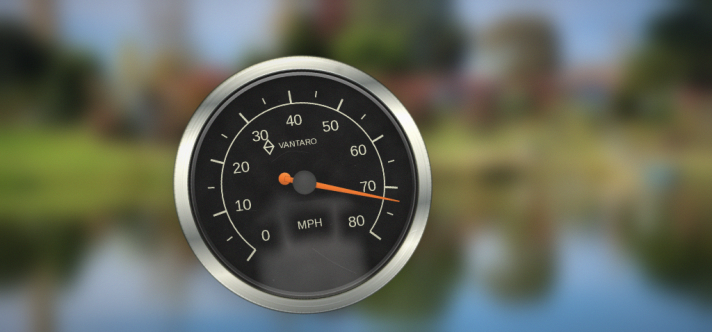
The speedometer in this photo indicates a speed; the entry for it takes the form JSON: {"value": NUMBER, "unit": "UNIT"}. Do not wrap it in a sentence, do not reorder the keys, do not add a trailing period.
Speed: {"value": 72.5, "unit": "mph"}
